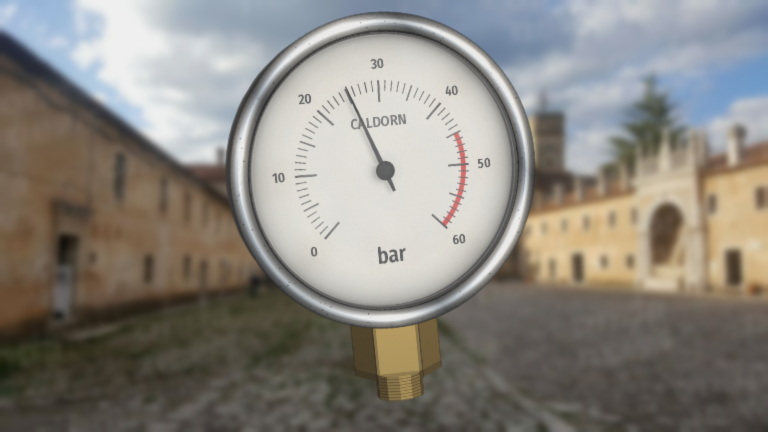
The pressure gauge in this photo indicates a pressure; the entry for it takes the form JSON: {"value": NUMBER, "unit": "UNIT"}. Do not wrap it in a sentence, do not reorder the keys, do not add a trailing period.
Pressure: {"value": 25, "unit": "bar"}
